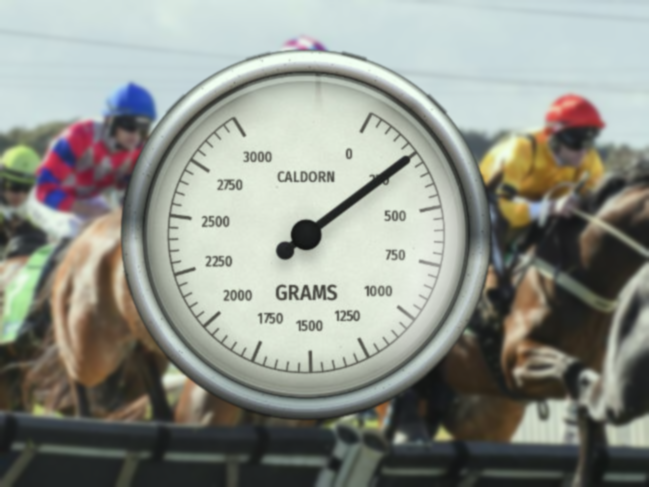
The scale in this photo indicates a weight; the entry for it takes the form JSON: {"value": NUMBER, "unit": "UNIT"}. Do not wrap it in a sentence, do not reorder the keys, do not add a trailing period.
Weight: {"value": 250, "unit": "g"}
